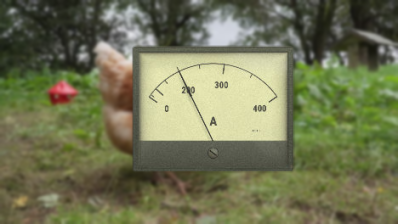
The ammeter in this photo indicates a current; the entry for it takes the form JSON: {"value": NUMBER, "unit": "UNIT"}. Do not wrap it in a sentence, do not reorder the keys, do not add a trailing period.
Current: {"value": 200, "unit": "A"}
